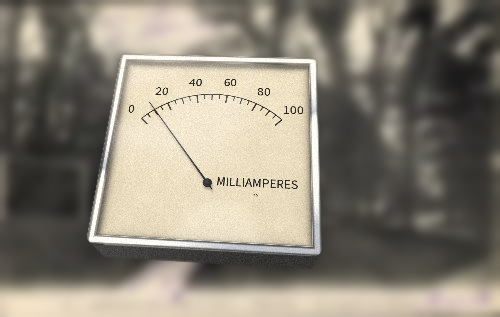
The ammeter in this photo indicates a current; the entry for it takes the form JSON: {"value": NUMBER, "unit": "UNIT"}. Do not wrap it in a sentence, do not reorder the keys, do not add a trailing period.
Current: {"value": 10, "unit": "mA"}
